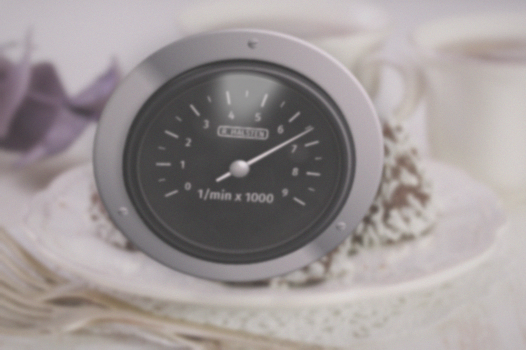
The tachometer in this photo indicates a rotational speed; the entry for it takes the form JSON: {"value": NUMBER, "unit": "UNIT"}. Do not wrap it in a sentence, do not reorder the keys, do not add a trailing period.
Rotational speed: {"value": 6500, "unit": "rpm"}
